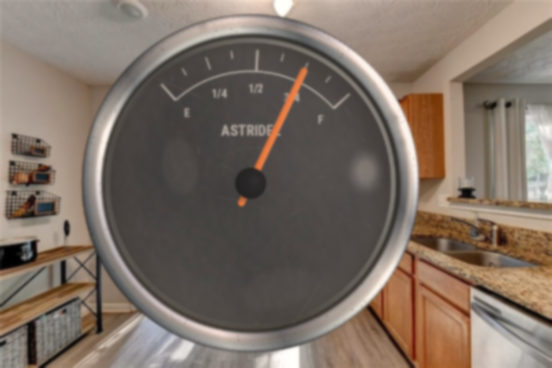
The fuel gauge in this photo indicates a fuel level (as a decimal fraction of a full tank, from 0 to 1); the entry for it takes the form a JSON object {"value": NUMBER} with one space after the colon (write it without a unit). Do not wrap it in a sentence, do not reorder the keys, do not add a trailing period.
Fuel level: {"value": 0.75}
